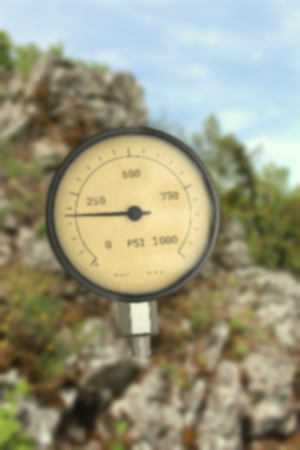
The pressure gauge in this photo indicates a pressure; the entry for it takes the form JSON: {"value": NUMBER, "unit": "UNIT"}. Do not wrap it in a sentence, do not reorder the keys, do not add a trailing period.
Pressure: {"value": 175, "unit": "psi"}
